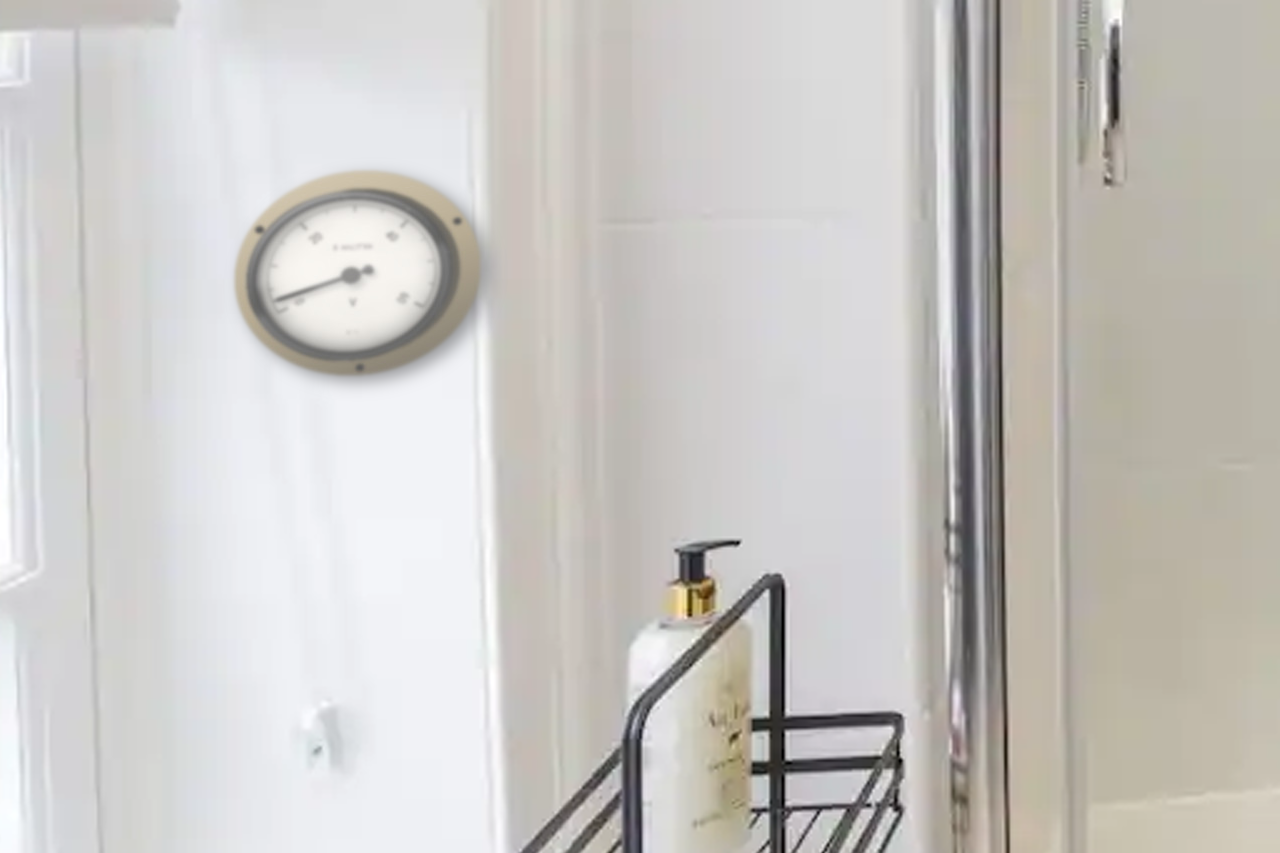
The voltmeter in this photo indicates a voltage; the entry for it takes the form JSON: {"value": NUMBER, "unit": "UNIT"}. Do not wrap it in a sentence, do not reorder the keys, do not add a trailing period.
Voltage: {"value": 2.5, "unit": "V"}
